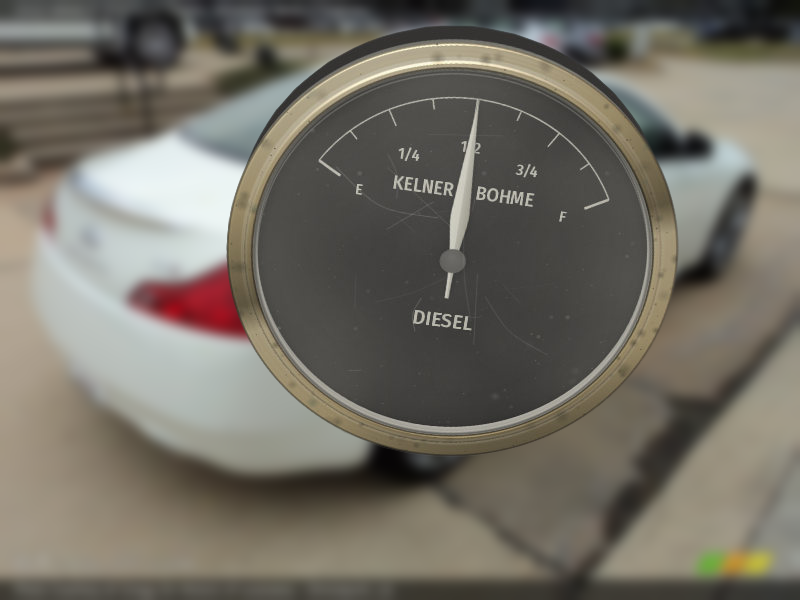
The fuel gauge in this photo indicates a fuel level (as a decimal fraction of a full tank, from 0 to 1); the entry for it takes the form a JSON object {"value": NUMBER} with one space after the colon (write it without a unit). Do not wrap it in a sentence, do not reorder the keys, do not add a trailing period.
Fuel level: {"value": 0.5}
